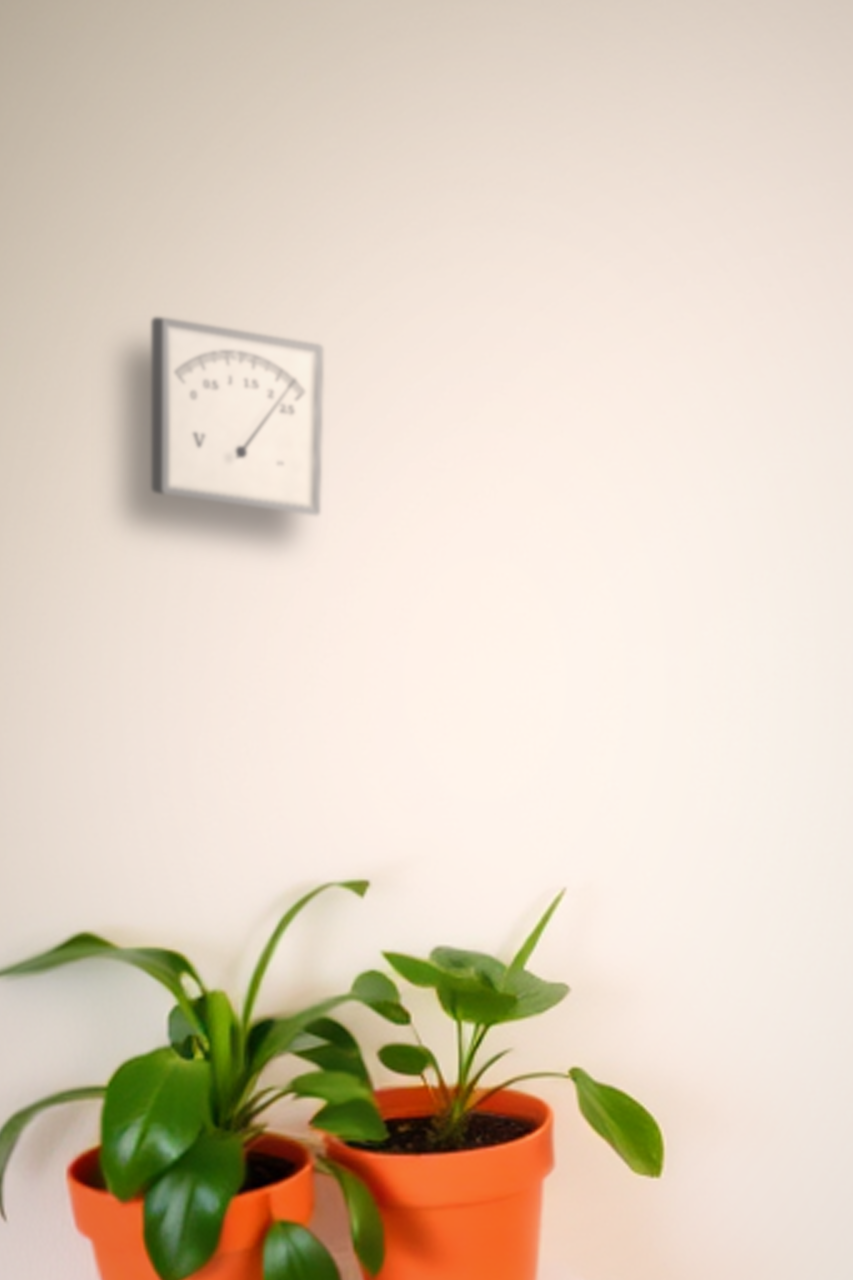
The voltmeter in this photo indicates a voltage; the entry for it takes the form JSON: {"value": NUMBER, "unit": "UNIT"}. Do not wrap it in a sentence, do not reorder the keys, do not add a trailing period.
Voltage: {"value": 2.25, "unit": "V"}
